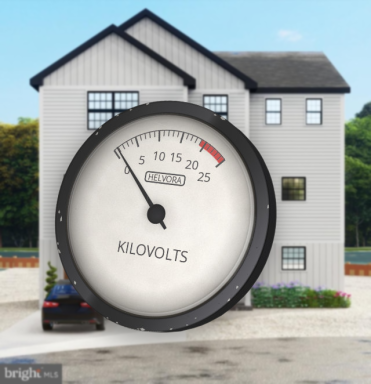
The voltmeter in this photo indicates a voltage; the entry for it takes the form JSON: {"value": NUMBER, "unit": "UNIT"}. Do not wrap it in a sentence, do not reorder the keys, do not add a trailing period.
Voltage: {"value": 1, "unit": "kV"}
